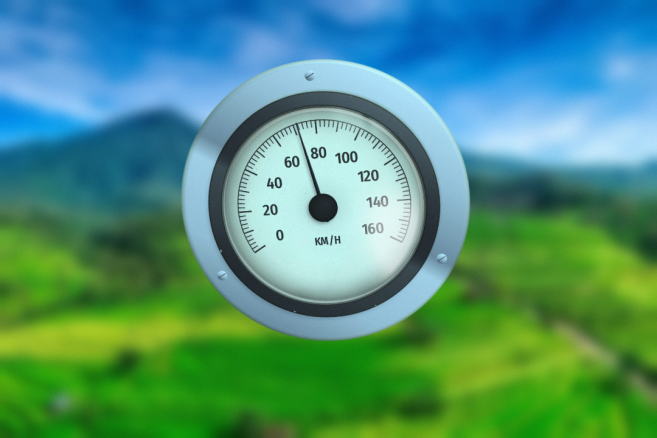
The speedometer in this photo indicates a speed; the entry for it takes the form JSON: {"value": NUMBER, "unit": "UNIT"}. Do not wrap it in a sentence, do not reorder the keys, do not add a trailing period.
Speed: {"value": 72, "unit": "km/h"}
